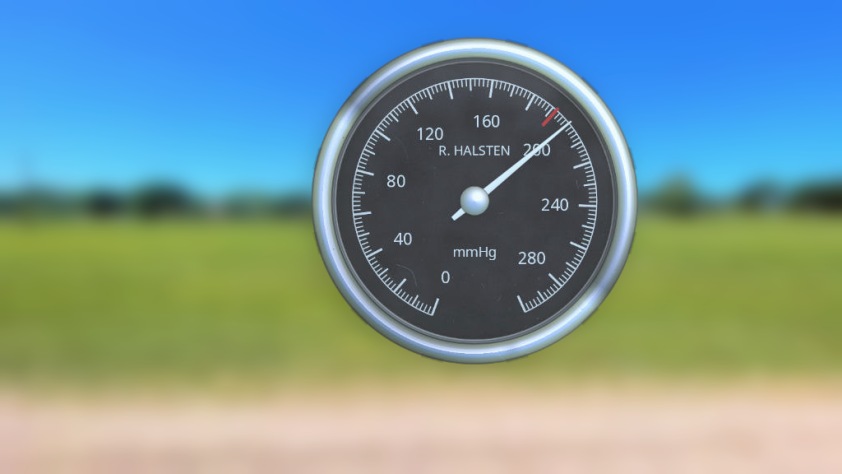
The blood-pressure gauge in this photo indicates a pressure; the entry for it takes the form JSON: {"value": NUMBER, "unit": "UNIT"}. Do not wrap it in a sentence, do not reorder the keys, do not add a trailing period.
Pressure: {"value": 200, "unit": "mmHg"}
